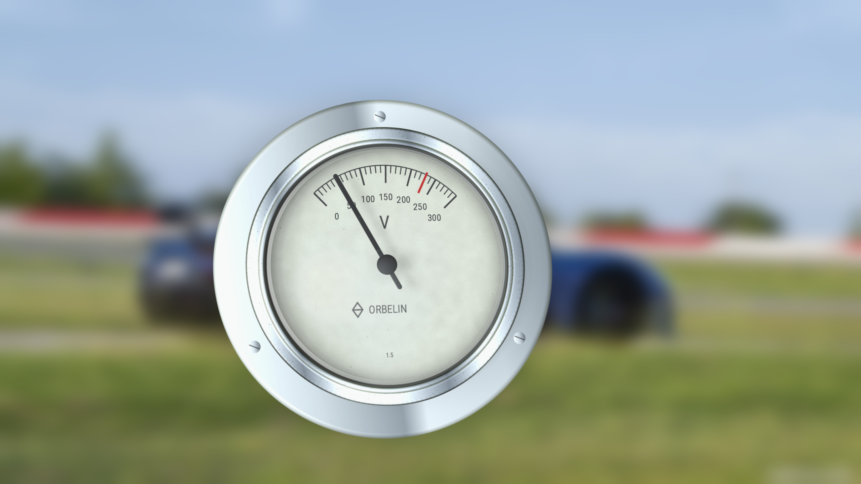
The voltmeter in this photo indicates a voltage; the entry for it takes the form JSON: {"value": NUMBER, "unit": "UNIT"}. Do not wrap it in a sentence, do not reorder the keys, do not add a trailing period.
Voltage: {"value": 50, "unit": "V"}
